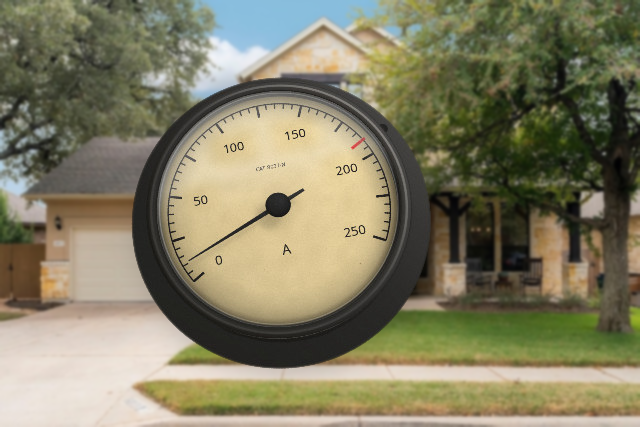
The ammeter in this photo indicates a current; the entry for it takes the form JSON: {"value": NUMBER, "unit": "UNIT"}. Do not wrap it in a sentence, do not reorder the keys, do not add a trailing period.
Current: {"value": 10, "unit": "A"}
